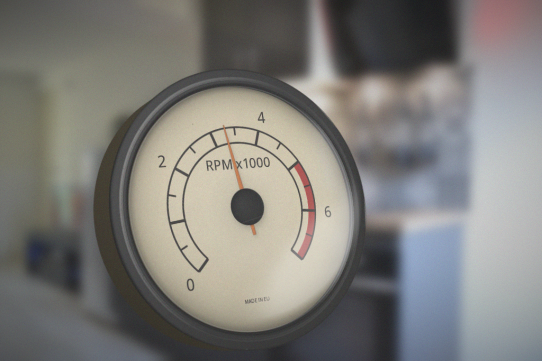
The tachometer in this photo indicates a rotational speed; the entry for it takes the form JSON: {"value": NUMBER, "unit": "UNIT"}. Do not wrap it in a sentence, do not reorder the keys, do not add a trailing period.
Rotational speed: {"value": 3250, "unit": "rpm"}
